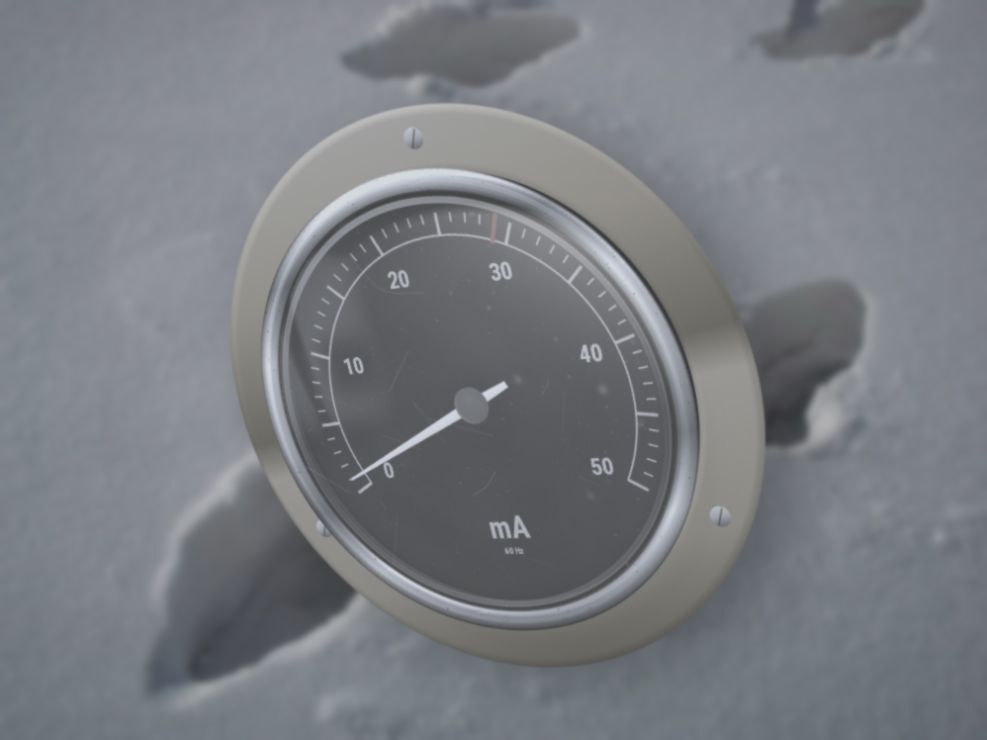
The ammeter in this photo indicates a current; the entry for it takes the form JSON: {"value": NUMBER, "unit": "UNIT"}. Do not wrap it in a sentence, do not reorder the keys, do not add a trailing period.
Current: {"value": 1, "unit": "mA"}
